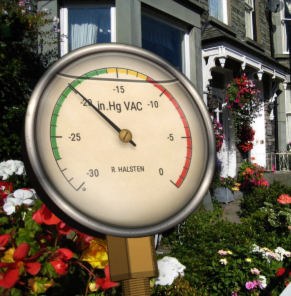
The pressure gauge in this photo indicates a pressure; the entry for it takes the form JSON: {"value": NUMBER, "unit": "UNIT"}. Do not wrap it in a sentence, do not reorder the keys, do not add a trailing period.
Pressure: {"value": -20, "unit": "inHg"}
